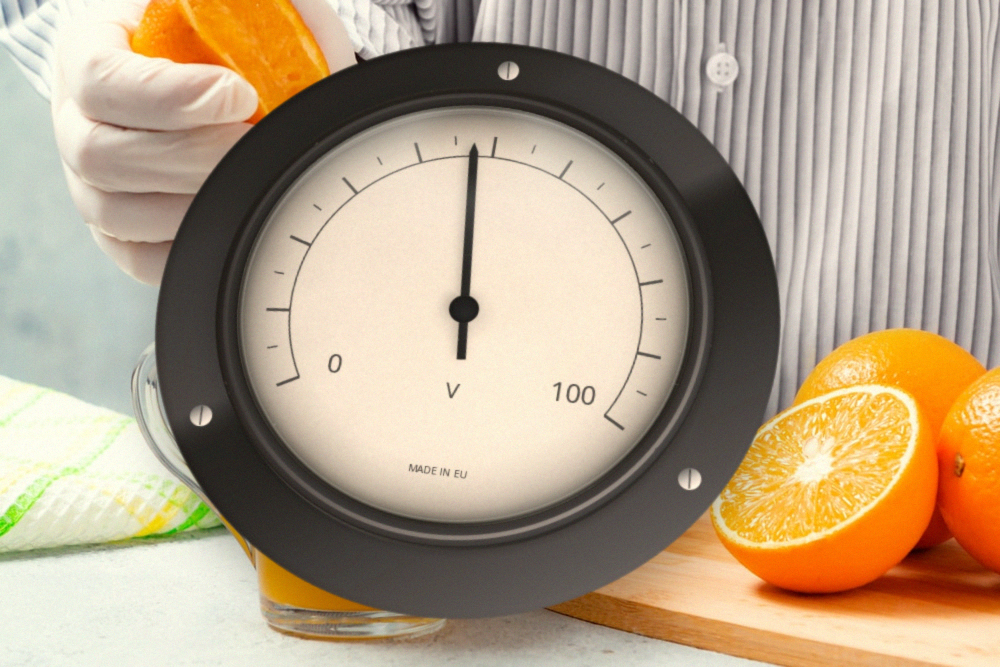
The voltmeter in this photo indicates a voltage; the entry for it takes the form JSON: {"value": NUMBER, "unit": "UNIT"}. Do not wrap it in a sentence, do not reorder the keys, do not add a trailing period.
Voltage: {"value": 47.5, "unit": "V"}
